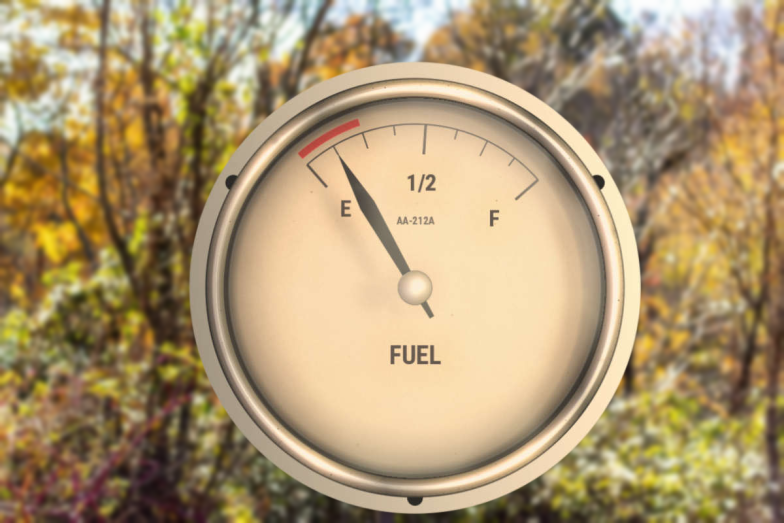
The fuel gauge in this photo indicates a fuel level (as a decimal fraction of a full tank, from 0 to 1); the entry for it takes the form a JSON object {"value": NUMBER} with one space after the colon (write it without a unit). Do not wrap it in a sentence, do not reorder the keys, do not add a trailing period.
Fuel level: {"value": 0.125}
